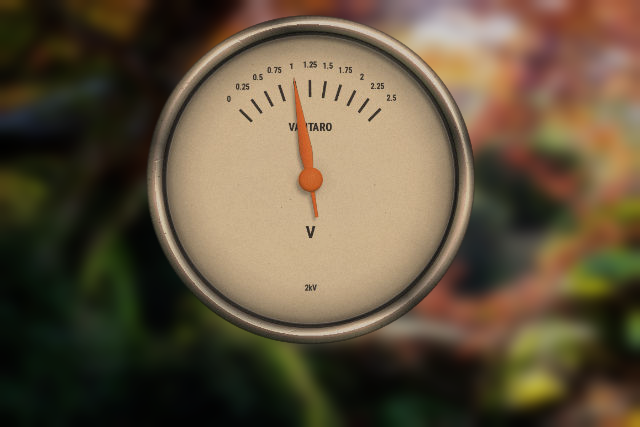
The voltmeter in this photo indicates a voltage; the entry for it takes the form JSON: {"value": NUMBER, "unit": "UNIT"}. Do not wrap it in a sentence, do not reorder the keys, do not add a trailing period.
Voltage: {"value": 1, "unit": "V"}
